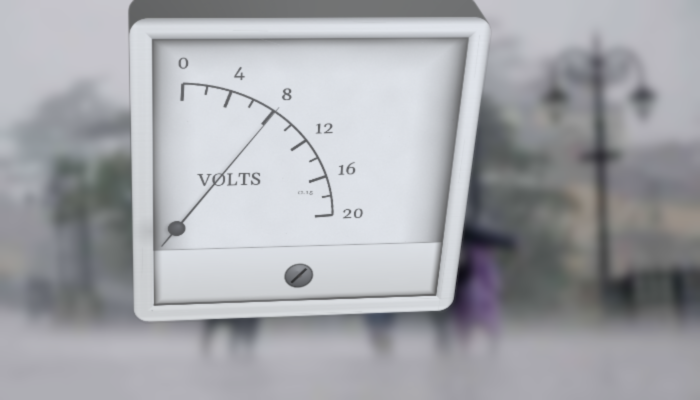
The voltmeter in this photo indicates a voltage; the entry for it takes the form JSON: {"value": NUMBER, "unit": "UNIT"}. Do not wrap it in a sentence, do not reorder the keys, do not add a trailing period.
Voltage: {"value": 8, "unit": "V"}
